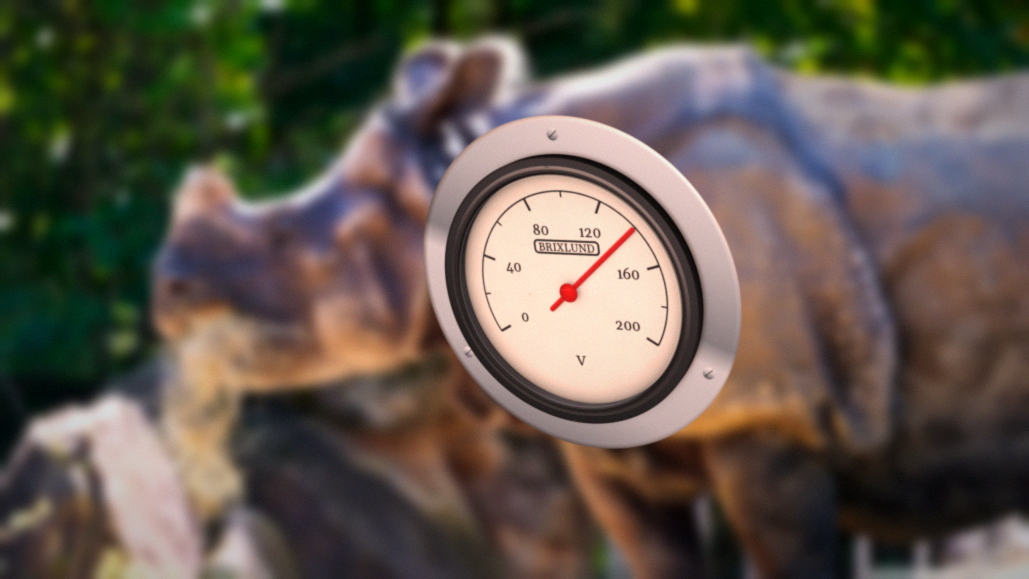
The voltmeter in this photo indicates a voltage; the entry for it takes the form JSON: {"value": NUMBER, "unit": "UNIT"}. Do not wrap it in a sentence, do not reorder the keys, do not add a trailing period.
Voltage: {"value": 140, "unit": "V"}
